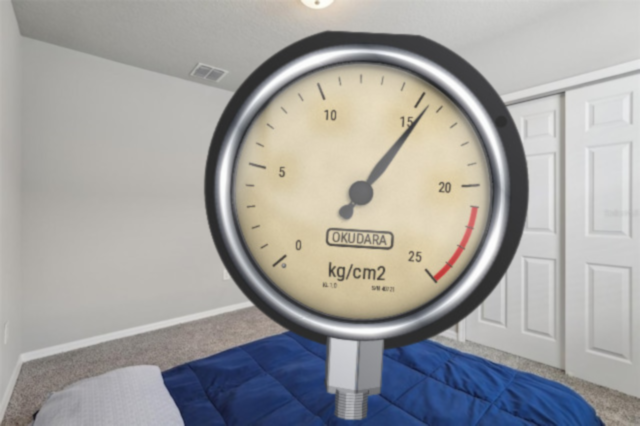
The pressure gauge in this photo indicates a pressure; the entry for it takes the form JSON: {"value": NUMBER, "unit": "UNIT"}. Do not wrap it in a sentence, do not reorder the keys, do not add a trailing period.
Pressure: {"value": 15.5, "unit": "kg/cm²"}
